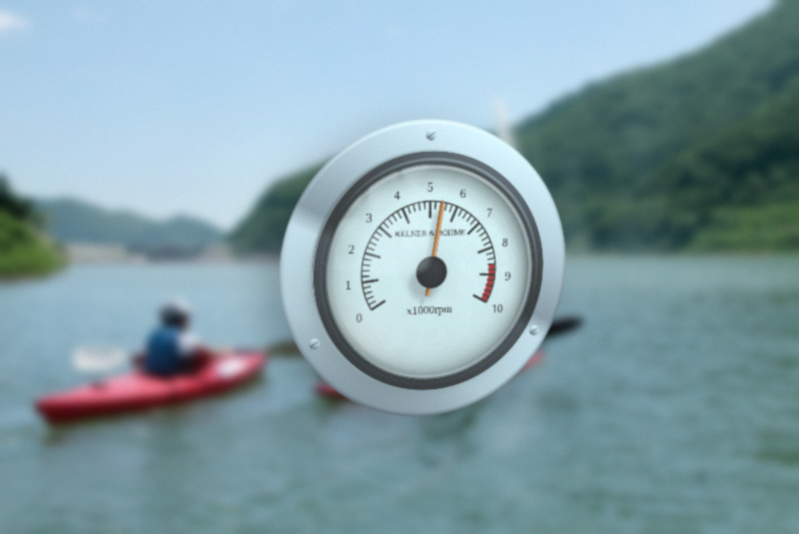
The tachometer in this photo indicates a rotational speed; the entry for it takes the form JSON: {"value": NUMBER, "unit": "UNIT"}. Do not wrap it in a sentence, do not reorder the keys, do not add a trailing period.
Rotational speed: {"value": 5400, "unit": "rpm"}
